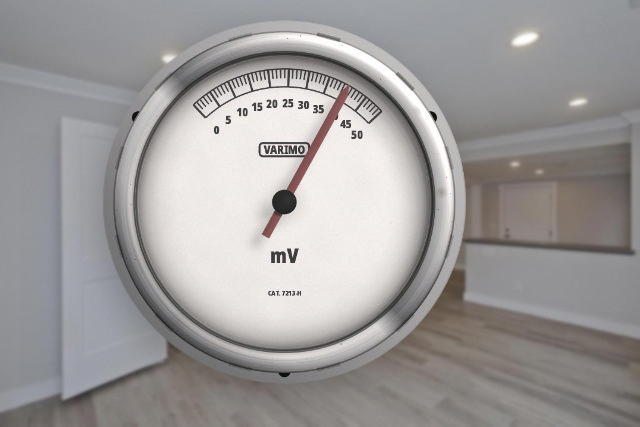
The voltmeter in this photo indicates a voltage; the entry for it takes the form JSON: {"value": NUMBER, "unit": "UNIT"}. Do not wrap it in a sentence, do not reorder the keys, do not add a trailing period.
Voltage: {"value": 40, "unit": "mV"}
